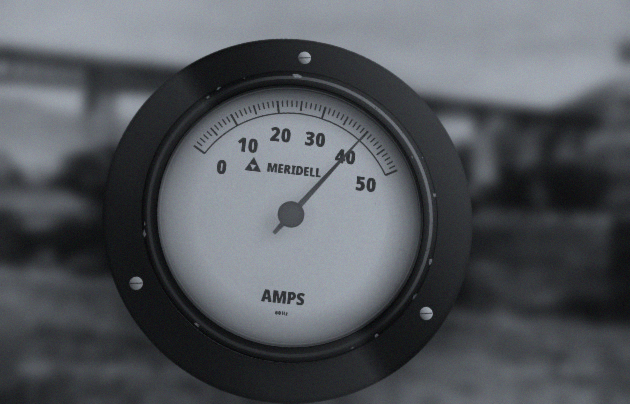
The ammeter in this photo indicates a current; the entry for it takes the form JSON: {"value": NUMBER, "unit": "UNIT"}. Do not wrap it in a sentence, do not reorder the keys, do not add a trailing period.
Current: {"value": 40, "unit": "A"}
